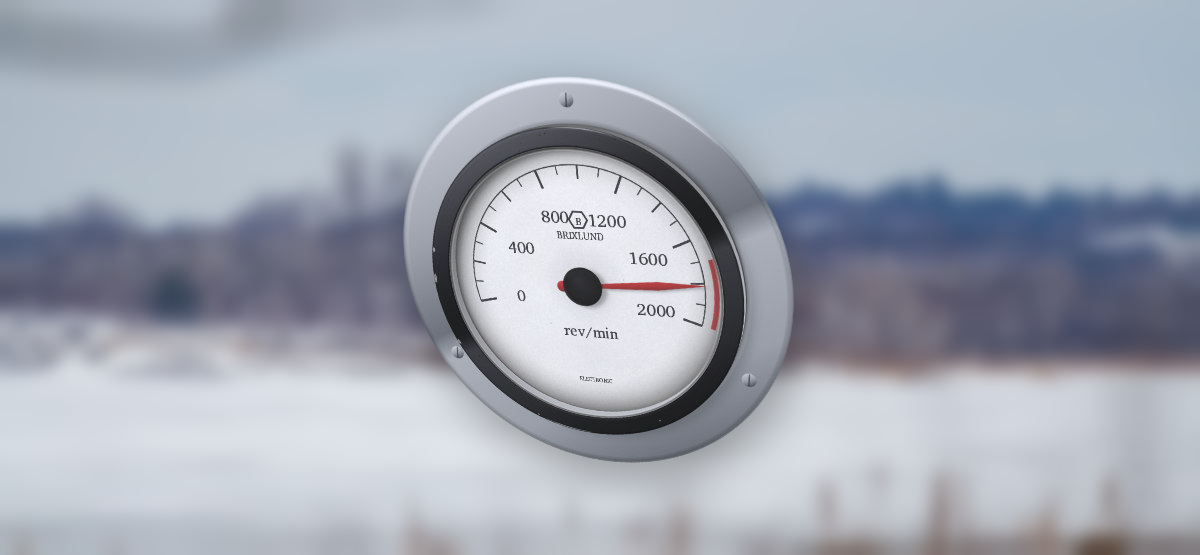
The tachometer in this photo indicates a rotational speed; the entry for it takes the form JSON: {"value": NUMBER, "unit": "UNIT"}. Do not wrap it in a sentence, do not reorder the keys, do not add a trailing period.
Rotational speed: {"value": 1800, "unit": "rpm"}
